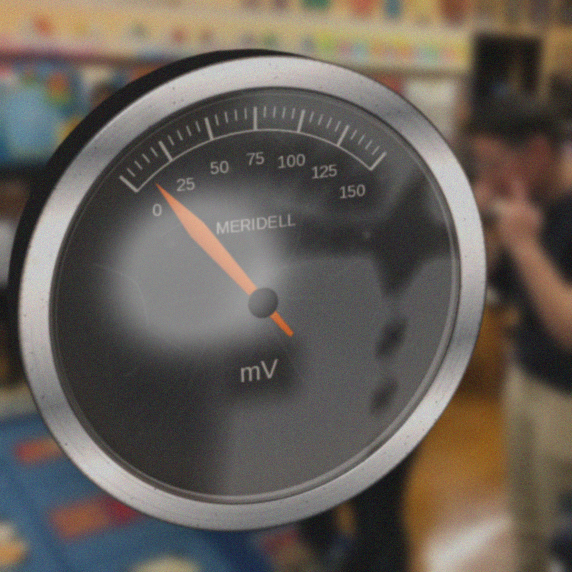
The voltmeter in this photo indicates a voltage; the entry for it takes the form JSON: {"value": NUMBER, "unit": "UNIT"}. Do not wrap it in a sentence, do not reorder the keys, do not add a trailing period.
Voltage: {"value": 10, "unit": "mV"}
